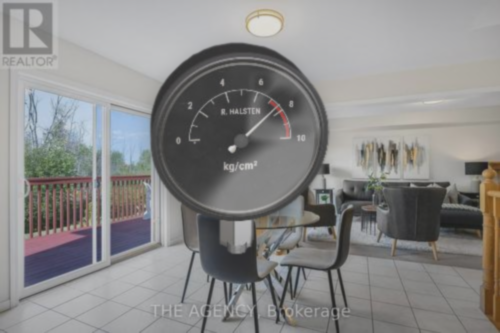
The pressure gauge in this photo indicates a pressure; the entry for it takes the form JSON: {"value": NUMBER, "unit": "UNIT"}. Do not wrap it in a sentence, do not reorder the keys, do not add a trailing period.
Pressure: {"value": 7.5, "unit": "kg/cm²"}
